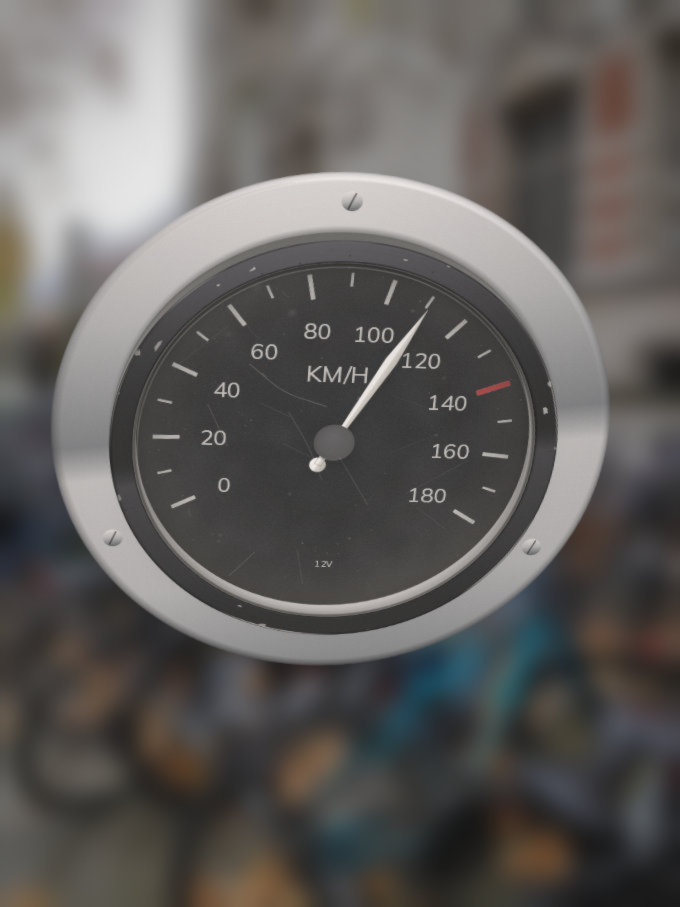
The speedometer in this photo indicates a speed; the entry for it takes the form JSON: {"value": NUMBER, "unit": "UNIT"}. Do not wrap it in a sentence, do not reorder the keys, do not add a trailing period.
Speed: {"value": 110, "unit": "km/h"}
